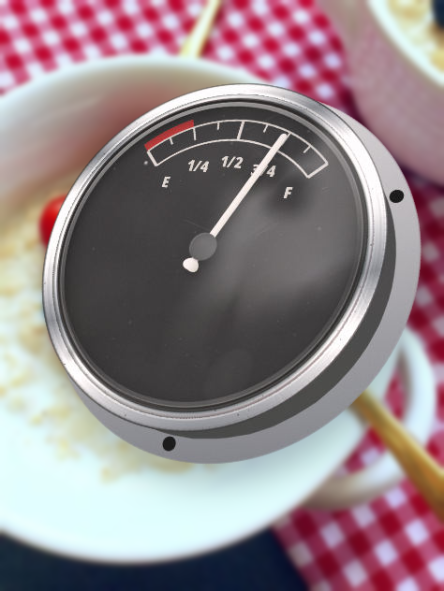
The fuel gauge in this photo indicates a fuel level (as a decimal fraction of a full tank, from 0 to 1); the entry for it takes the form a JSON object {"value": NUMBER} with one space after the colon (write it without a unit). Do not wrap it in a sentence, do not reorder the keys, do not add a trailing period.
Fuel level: {"value": 0.75}
